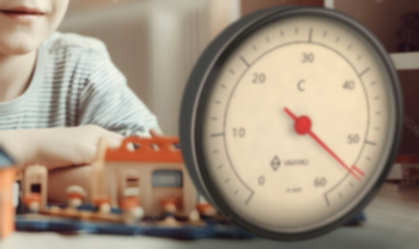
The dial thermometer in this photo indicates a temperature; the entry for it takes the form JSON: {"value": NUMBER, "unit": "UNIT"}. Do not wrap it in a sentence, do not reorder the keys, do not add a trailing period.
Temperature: {"value": 55, "unit": "°C"}
